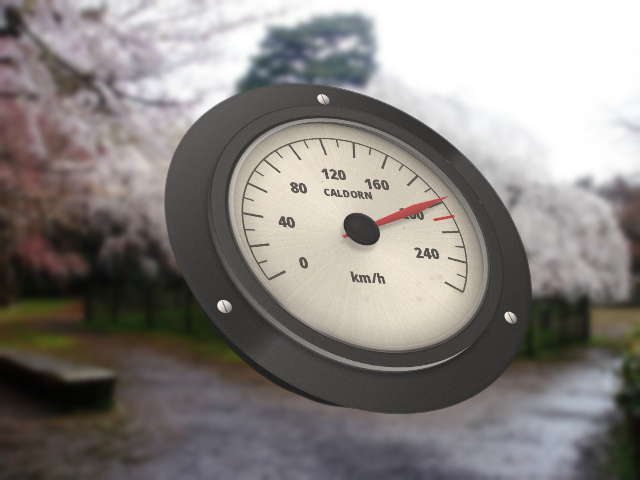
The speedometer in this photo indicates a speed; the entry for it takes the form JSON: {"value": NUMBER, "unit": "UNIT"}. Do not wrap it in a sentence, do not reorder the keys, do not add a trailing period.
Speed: {"value": 200, "unit": "km/h"}
